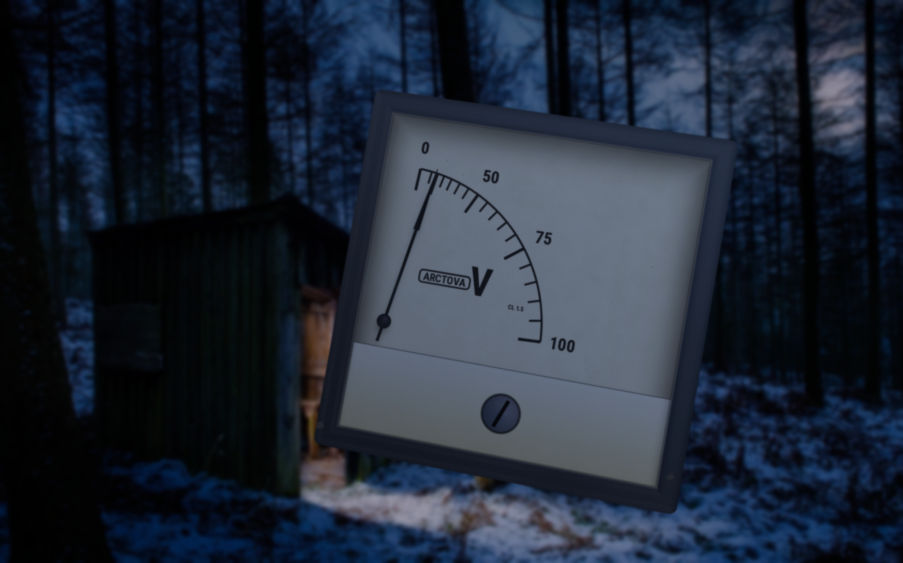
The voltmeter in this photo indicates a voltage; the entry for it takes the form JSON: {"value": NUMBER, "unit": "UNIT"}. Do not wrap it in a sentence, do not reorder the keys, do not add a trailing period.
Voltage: {"value": 25, "unit": "V"}
